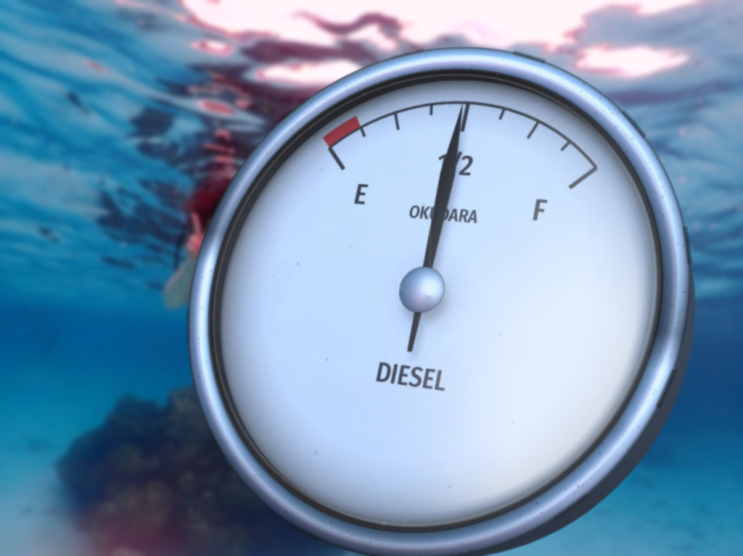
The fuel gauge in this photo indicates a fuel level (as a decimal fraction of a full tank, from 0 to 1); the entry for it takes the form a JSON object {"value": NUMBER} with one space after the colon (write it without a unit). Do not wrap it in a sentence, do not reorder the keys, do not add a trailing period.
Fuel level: {"value": 0.5}
